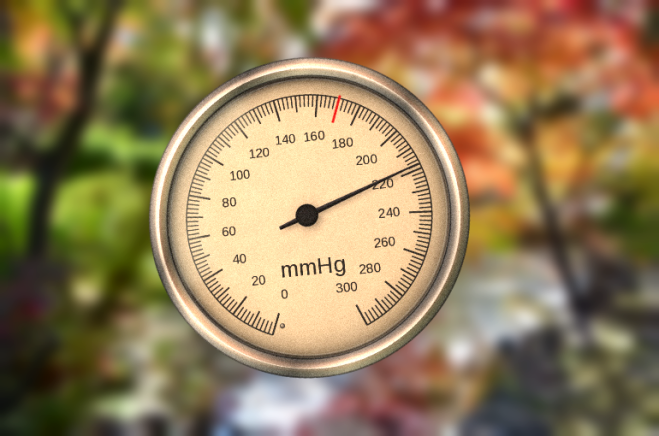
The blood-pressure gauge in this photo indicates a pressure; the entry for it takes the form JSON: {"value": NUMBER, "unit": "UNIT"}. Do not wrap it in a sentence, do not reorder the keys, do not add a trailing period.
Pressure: {"value": 218, "unit": "mmHg"}
